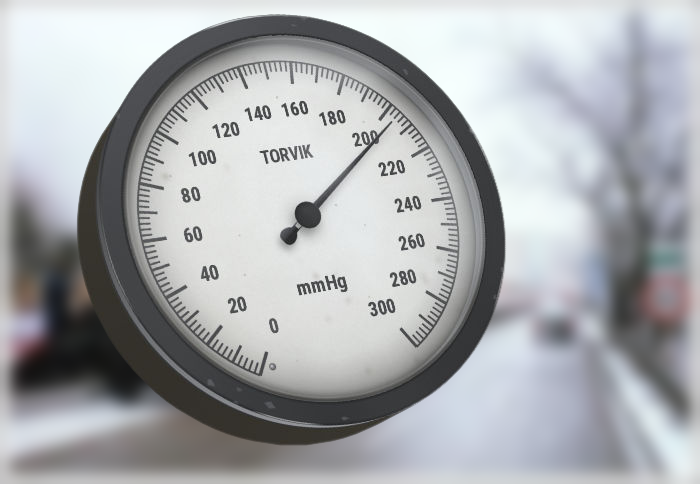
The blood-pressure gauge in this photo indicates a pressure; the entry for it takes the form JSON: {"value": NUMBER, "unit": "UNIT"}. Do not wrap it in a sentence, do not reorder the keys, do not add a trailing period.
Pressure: {"value": 204, "unit": "mmHg"}
